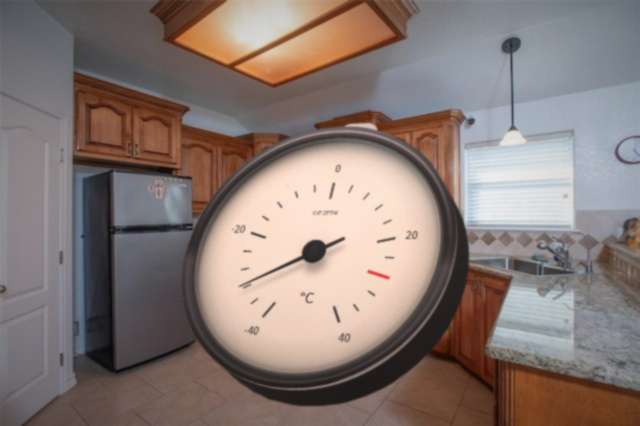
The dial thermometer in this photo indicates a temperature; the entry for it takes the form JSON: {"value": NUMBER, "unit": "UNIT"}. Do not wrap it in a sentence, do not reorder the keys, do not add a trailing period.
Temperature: {"value": -32, "unit": "°C"}
